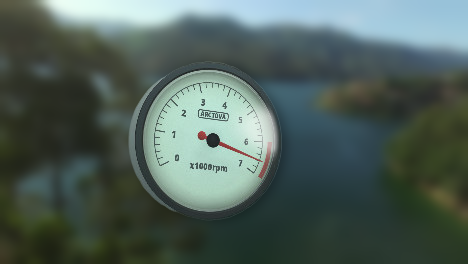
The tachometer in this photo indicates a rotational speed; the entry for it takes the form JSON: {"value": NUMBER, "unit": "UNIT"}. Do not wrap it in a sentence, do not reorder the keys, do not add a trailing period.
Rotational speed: {"value": 6600, "unit": "rpm"}
